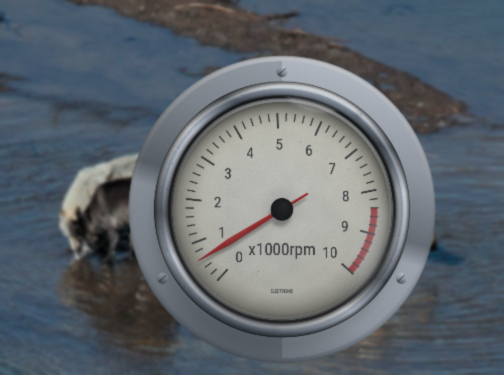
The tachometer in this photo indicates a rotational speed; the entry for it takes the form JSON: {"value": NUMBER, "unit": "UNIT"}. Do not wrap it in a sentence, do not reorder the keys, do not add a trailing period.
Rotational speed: {"value": 600, "unit": "rpm"}
